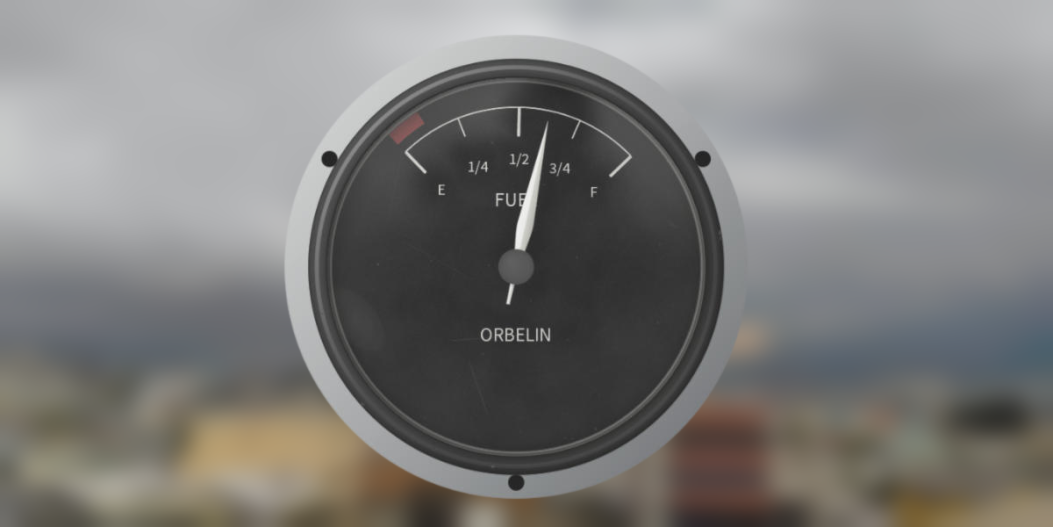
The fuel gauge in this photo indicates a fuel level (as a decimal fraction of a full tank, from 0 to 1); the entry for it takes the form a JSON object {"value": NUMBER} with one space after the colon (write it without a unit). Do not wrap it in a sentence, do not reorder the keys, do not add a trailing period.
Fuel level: {"value": 0.625}
